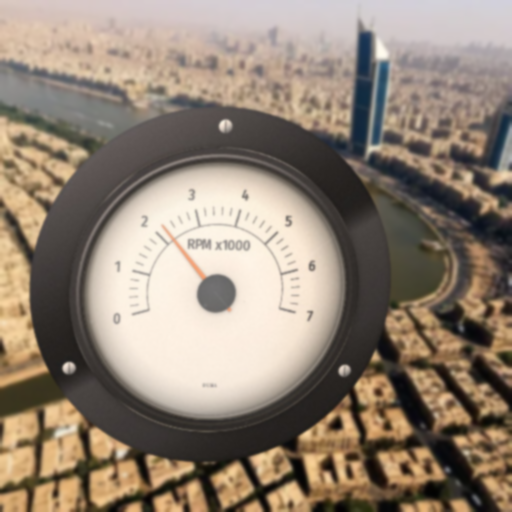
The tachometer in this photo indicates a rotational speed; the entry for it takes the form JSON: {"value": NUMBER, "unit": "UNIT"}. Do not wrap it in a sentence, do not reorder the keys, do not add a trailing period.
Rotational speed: {"value": 2200, "unit": "rpm"}
